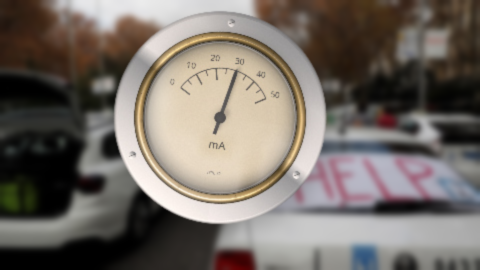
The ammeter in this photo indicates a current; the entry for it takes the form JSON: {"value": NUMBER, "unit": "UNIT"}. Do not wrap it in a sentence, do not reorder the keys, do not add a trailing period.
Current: {"value": 30, "unit": "mA"}
